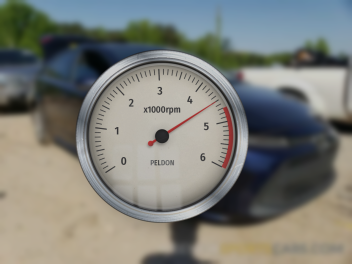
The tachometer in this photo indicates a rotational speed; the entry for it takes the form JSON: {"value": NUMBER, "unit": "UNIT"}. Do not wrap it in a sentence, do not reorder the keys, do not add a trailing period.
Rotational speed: {"value": 4500, "unit": "rpm"}
